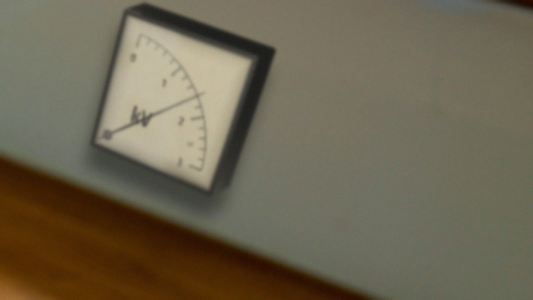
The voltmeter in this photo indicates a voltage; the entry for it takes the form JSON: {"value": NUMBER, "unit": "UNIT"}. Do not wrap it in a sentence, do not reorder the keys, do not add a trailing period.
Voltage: {"value": 1.6, "unit": "kV"}
